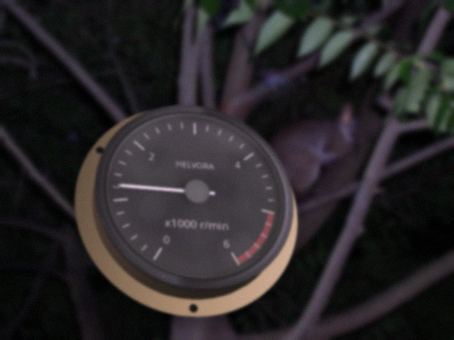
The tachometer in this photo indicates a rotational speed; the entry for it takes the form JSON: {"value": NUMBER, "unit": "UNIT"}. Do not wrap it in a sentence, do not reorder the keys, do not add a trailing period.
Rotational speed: {"value": 1200, "unit": "rpm"}
